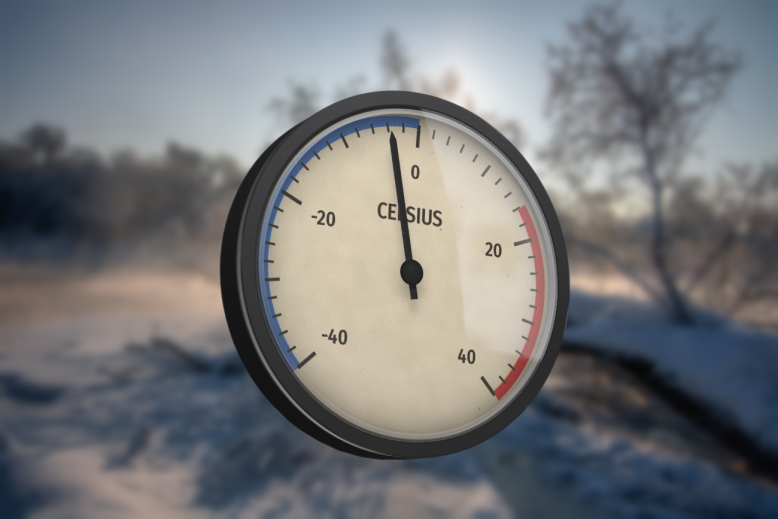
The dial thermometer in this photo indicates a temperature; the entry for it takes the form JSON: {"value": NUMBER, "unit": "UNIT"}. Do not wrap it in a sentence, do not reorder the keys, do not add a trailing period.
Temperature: {"value": -4, "unit": "°C"}
